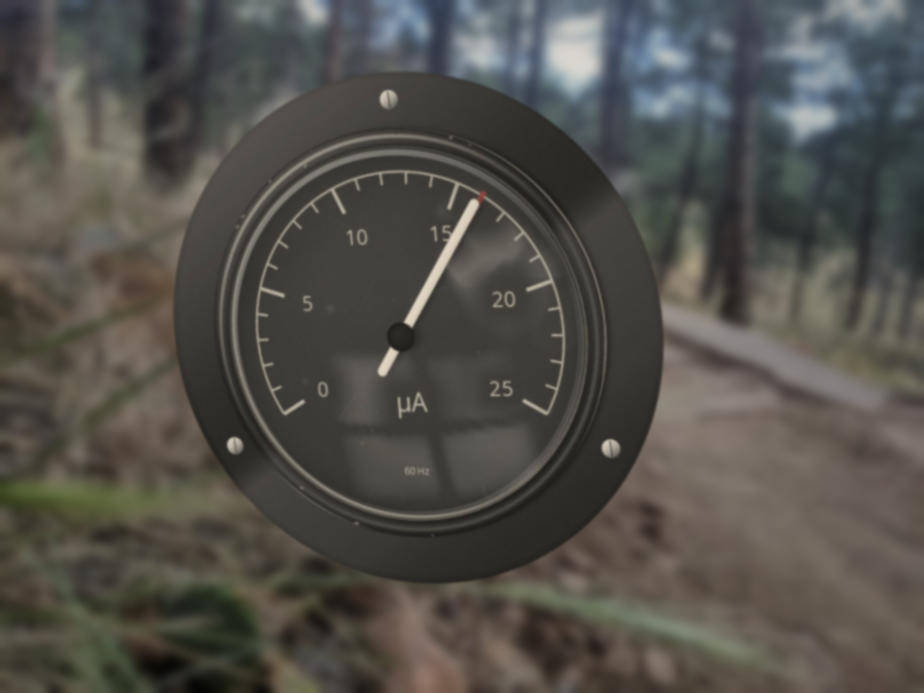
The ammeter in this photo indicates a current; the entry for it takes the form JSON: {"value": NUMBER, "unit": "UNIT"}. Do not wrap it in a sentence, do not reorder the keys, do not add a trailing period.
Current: {"value": 16, "unit": "µA"}
